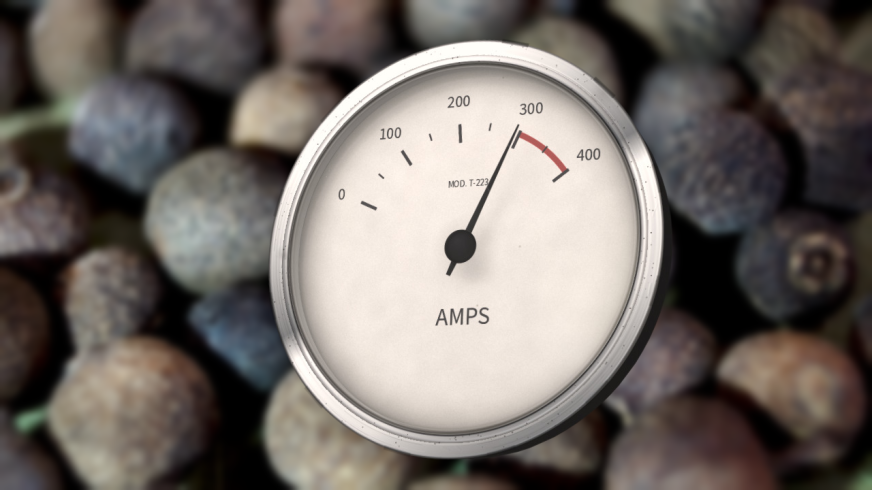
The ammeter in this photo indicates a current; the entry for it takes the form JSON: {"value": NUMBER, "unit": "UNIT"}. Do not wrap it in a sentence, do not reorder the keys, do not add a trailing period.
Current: {"value": 300, "unit": "A"}
